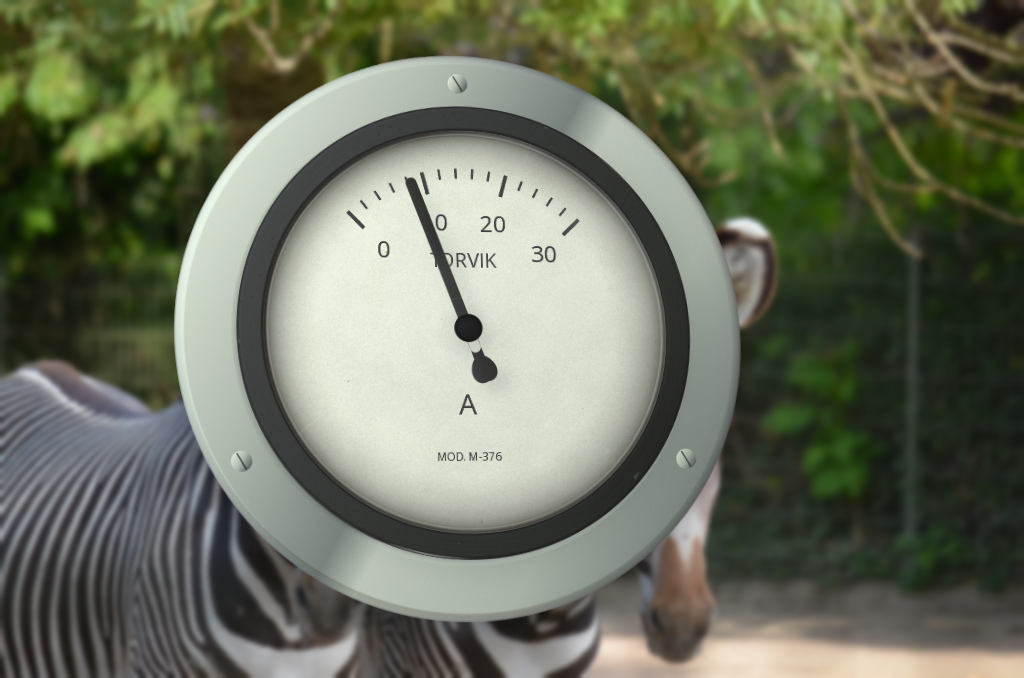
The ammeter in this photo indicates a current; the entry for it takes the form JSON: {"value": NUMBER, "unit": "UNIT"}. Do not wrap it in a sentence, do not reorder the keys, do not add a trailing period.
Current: {"value": 8, "unit": "A"}
